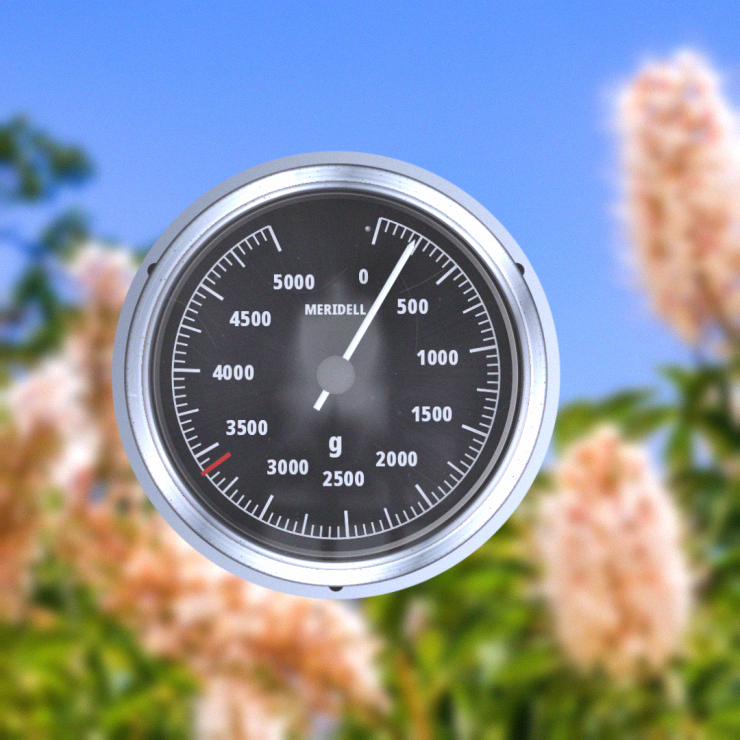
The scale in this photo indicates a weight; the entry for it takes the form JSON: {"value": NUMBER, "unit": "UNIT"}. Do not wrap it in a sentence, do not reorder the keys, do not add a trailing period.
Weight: {"value": 225, "unit": "g"}
